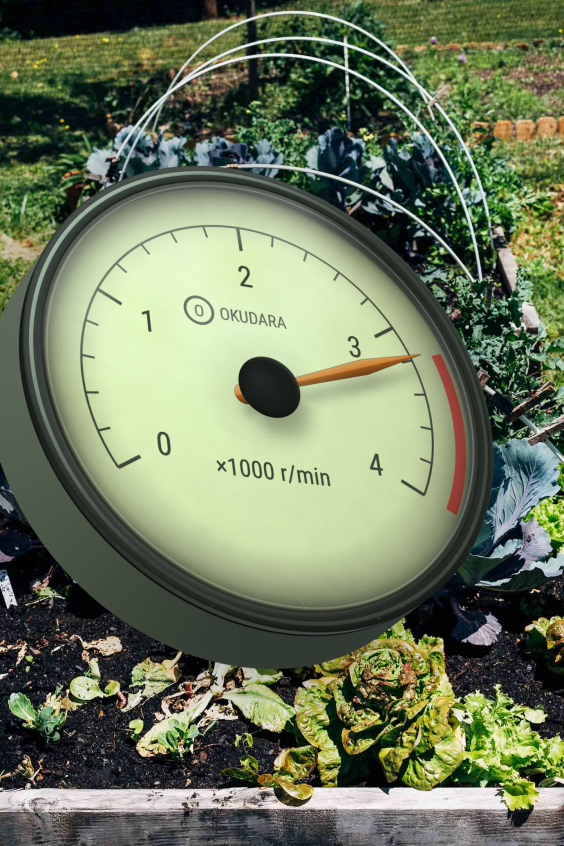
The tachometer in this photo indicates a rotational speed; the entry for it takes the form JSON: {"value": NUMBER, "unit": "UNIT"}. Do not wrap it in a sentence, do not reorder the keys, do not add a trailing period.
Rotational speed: {"value": 3200, "unit": "rpm"}
